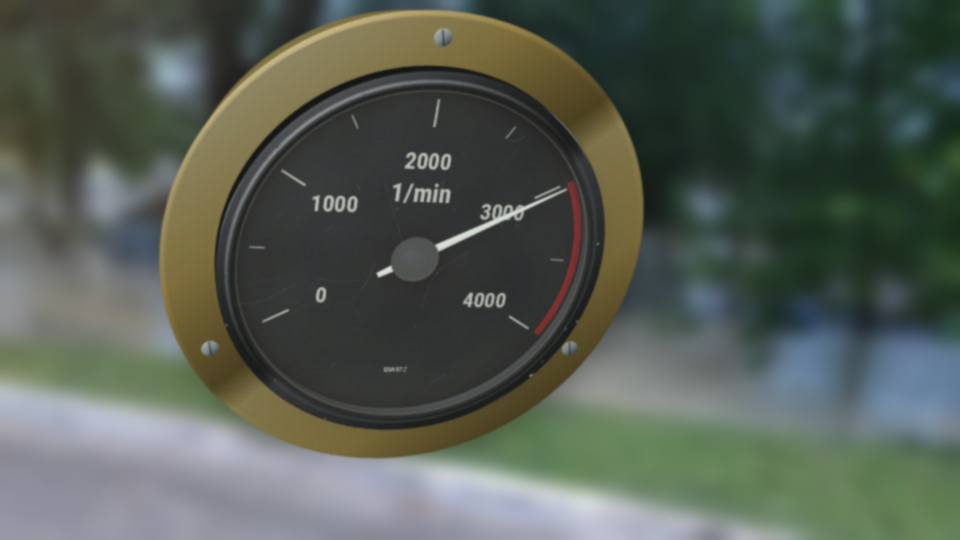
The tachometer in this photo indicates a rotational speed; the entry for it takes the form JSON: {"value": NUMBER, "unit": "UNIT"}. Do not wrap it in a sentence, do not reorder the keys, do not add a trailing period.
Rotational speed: {"value": 3000, "unit": "rpm"}
